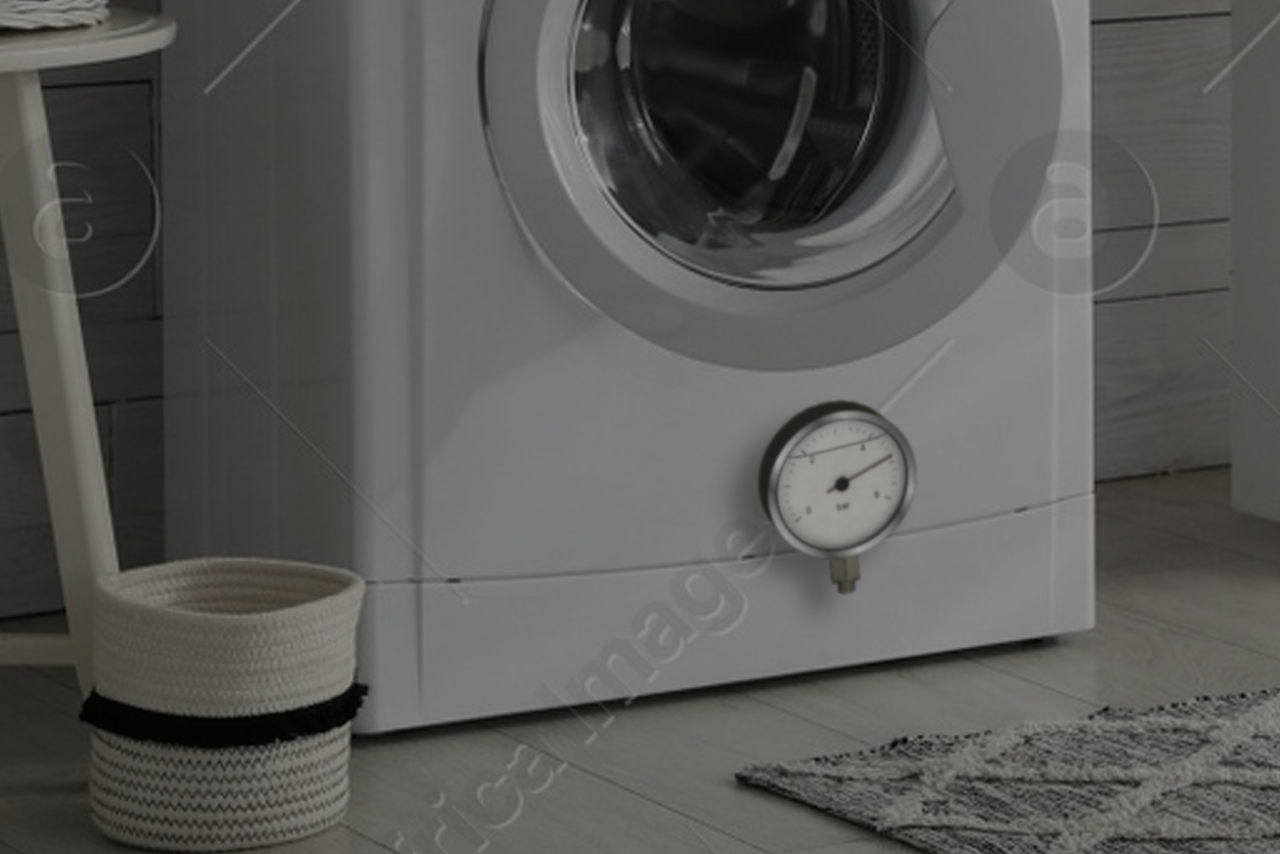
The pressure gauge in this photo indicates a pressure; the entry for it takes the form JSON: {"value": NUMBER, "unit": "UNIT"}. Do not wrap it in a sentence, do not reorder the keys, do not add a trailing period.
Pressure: {"value": 4.8, "unit": "bar"}
